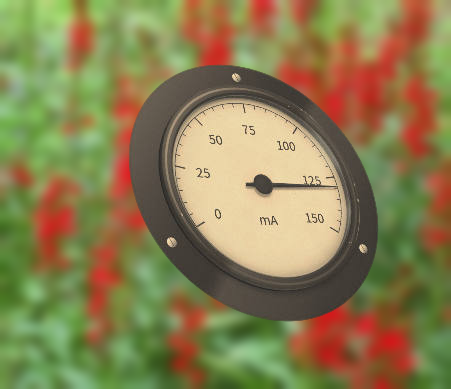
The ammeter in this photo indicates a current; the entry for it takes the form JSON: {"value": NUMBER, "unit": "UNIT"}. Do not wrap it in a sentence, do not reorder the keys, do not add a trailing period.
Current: {"value": 130, "unit": "mA"}
